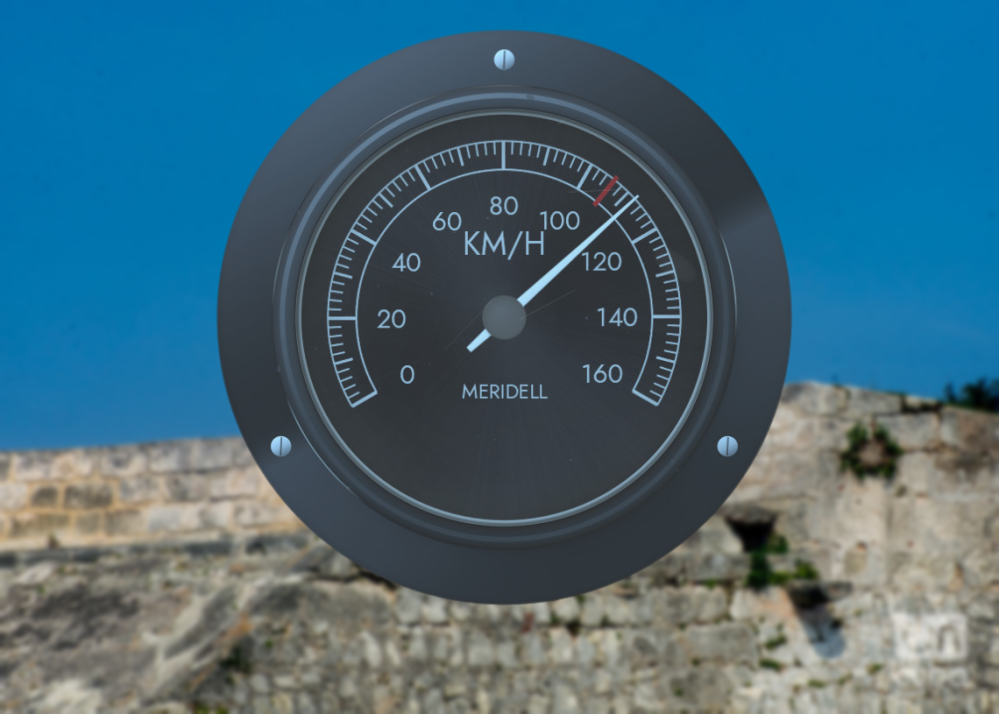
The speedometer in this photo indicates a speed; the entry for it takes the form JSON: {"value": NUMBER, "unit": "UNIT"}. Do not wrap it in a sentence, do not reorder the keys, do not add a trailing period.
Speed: {"value": 112, "unit": "km/h"}
